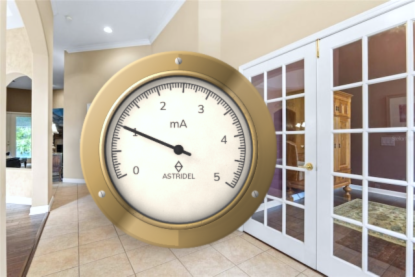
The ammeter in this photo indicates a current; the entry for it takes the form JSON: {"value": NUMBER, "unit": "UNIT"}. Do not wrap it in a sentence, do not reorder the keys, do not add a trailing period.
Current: {"value": 1, "unit": "mA"}
